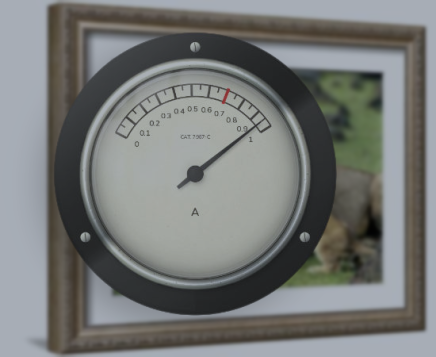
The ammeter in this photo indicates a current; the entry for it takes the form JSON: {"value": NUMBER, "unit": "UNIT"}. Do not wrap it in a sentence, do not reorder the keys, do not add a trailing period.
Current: {"value": 0.95, "unit": "A"}
